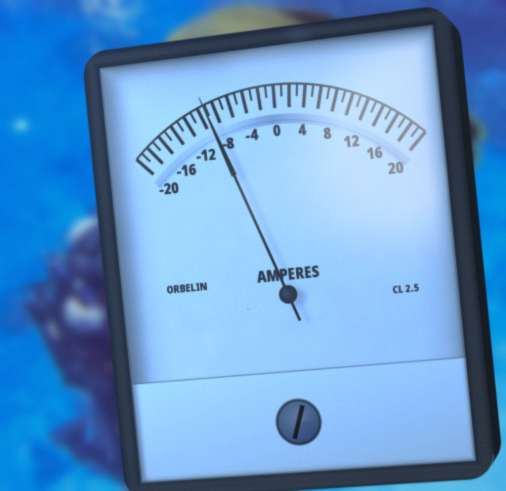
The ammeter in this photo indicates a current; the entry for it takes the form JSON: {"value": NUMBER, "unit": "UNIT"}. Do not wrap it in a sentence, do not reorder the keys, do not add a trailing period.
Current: {"value": -9, "unit": "A"}
